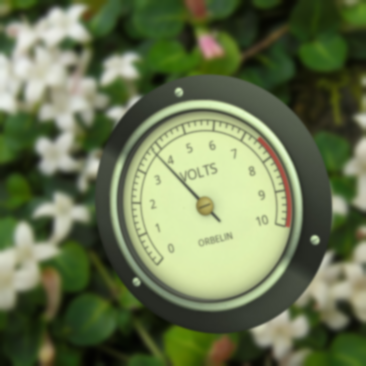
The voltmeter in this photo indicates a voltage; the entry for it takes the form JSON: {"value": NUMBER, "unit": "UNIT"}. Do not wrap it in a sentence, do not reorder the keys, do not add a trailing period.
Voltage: {"value": 3.8, "unit": "V"}
